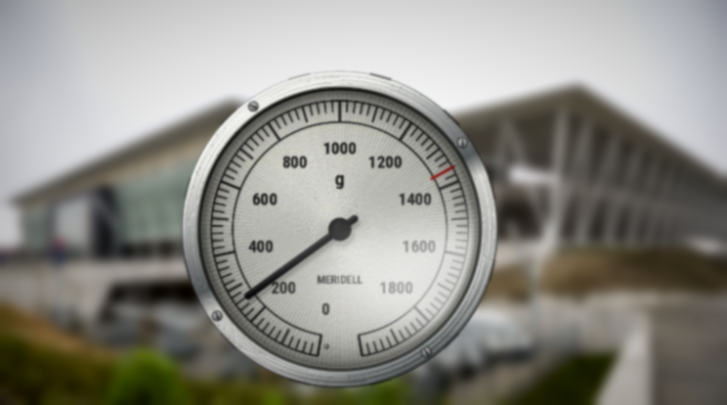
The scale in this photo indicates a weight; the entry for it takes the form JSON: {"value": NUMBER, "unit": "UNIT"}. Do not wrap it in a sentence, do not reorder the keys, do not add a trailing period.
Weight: {"value": 260, "unit": "g"}
